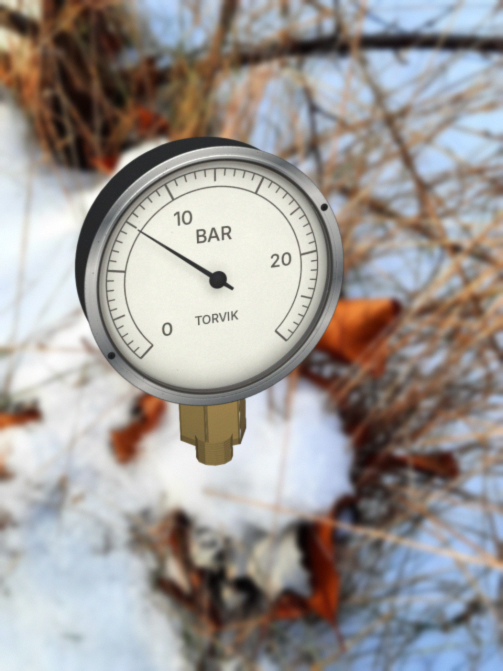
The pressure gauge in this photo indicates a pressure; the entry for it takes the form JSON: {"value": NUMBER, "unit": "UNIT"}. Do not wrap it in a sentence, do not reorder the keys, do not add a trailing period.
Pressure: {"value": 7.5, "unit": "bar"}
